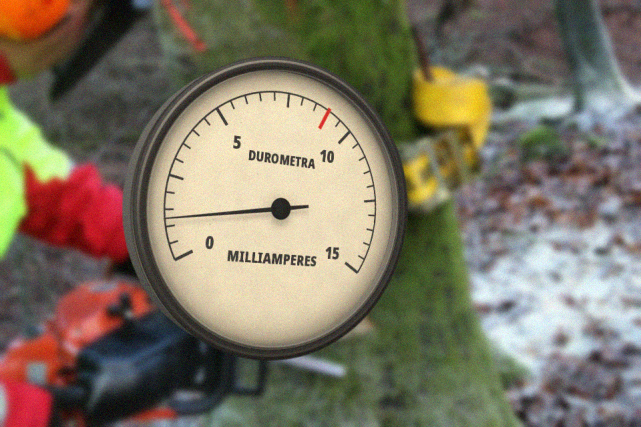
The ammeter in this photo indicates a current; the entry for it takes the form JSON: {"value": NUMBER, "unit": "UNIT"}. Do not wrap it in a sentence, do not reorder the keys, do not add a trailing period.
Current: {"value": 1.25, "unit": "mA"}
